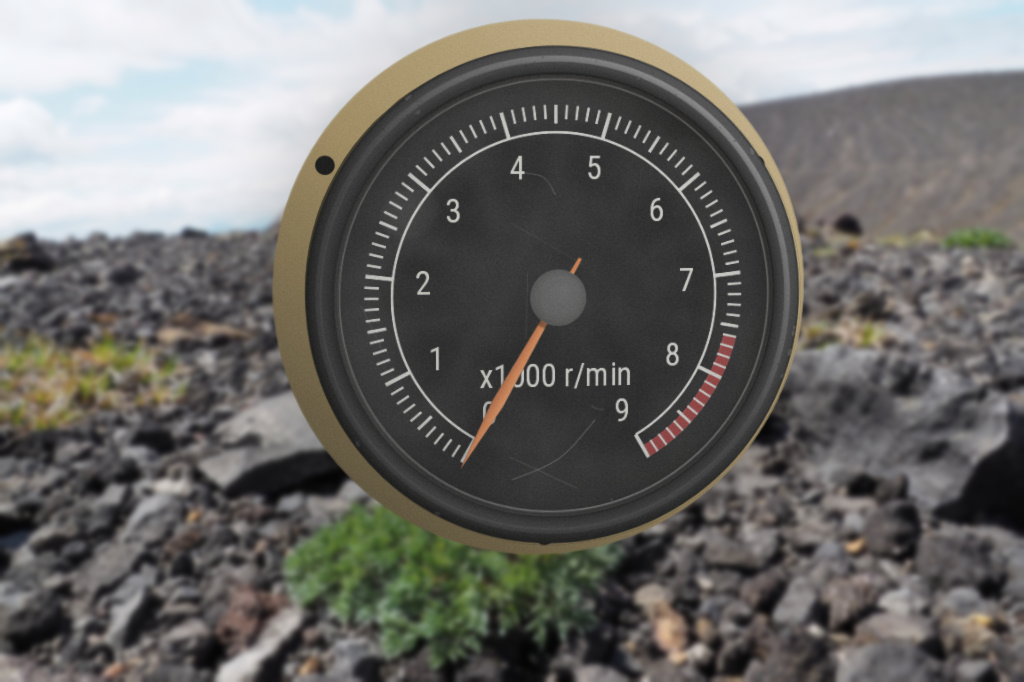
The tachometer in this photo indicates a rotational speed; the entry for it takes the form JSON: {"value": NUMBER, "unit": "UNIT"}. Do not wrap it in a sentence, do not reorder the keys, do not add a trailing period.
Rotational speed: {"value": 0, "unit": "rpm"}
